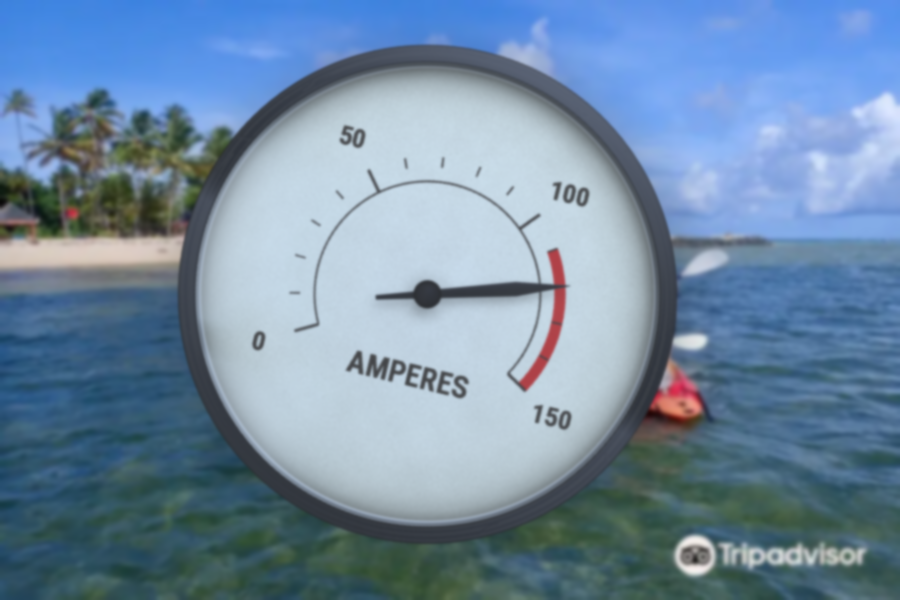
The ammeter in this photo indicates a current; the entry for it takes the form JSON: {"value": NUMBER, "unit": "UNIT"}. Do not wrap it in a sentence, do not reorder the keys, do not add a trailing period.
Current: {"value": 120, "unit": "A"}
